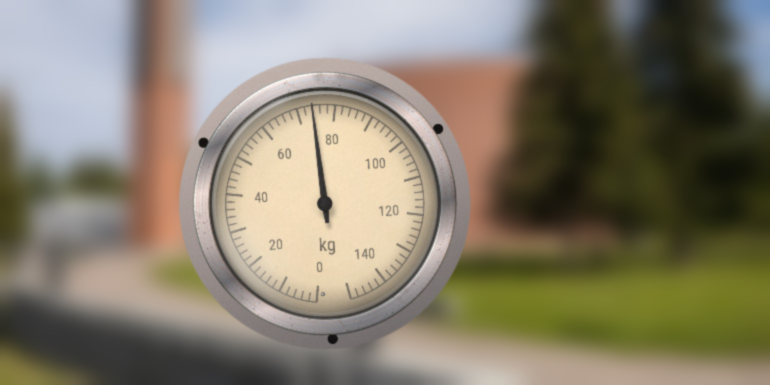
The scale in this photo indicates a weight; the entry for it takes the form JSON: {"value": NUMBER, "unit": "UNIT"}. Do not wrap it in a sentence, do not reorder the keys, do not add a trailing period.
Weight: {"value": 74, "unit": "kg"}
